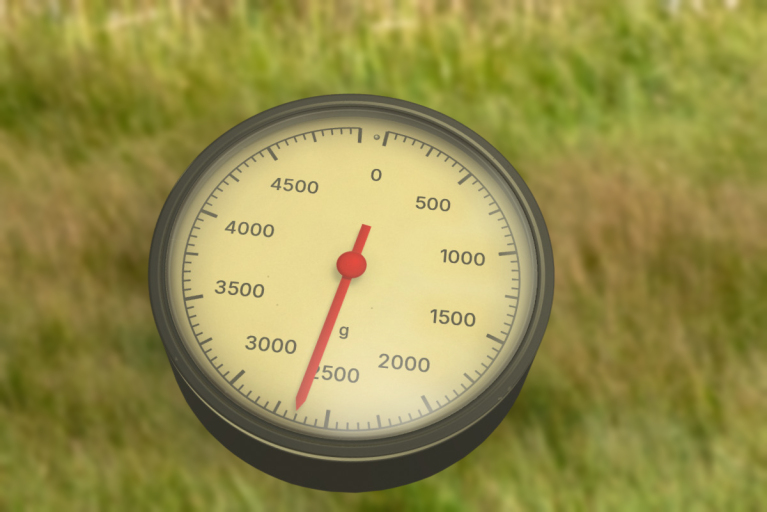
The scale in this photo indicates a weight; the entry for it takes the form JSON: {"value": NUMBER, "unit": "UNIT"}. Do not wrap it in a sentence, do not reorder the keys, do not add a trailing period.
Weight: {"value": 2650, "unit": "g"}
